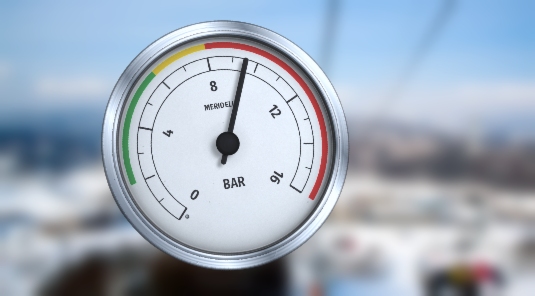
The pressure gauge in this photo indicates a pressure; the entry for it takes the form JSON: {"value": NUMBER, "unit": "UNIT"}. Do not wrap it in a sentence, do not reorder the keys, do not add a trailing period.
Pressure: {"value": 9.5, "unit": "bar"}
